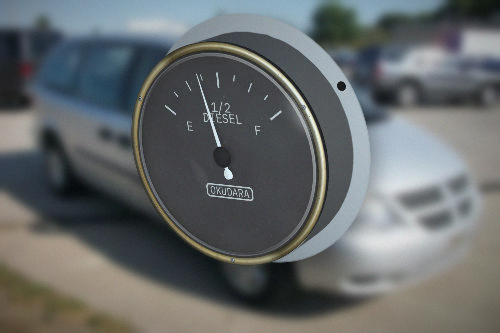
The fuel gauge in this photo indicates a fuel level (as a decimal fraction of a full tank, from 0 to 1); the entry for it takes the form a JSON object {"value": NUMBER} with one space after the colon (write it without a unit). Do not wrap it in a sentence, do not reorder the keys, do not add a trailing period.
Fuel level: {"value": 0.375}
